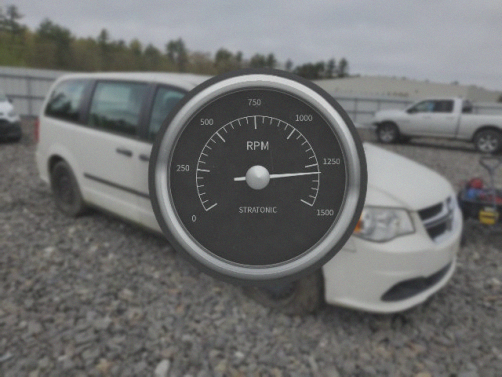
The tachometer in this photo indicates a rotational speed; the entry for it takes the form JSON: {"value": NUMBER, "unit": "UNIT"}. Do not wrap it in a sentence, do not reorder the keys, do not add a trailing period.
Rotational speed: {"value": 1300, "unit": "rpm"}
